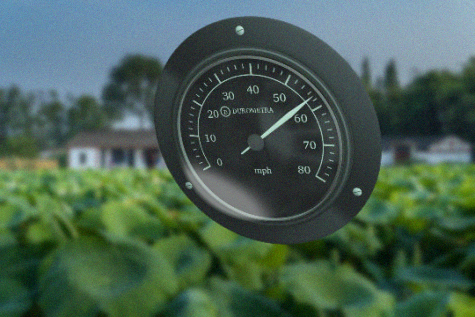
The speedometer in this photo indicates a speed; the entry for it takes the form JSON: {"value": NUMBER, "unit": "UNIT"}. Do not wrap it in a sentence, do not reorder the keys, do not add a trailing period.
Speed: {"value": 57, "unit": "mph"}
